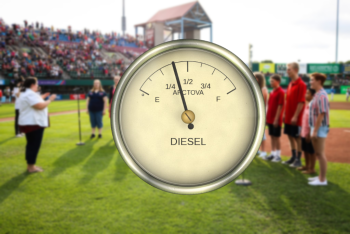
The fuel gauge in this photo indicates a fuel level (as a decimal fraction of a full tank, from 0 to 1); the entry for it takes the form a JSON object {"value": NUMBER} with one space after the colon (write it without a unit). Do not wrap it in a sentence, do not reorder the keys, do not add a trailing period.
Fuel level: {"value": 0.375}
